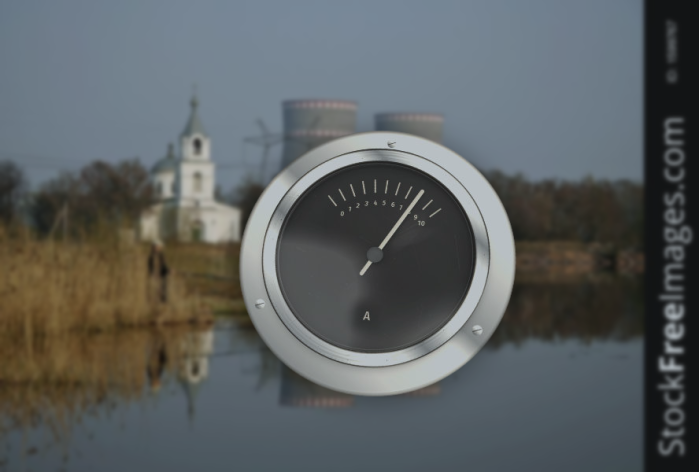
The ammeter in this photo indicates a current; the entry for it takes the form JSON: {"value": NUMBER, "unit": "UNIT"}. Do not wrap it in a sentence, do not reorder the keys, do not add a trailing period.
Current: {"value": 8, "unit": "A"}
